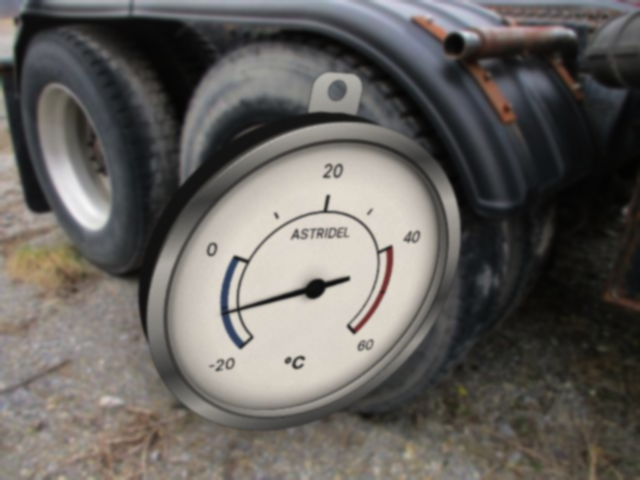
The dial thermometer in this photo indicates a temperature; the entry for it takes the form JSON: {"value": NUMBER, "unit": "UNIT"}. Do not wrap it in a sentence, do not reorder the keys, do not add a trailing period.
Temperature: {"value": -10, "unit": "°C"}
